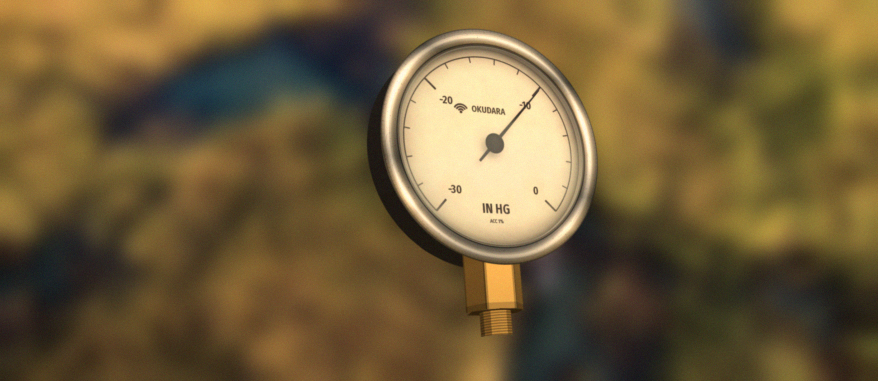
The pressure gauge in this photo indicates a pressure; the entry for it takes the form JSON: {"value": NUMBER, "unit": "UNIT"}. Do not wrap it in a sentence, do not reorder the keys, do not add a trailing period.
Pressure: {"value": -10, "unit": "inHg"}
